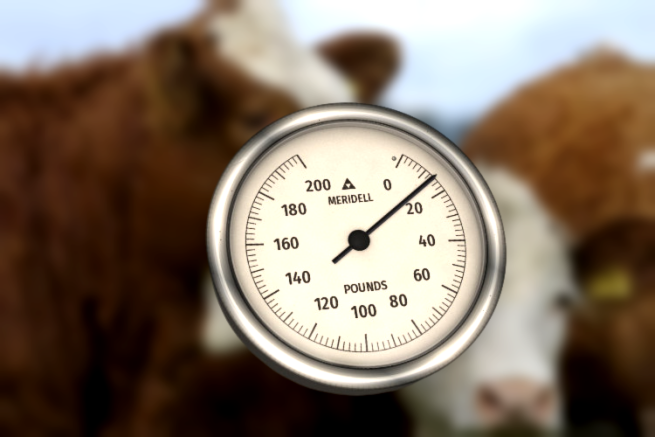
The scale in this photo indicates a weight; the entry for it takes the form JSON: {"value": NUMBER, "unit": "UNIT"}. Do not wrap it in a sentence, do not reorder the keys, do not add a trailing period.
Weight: {"value": 14, "unit": "lb"}
